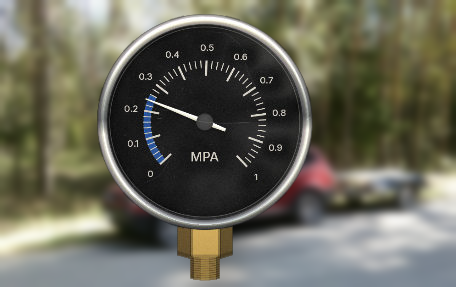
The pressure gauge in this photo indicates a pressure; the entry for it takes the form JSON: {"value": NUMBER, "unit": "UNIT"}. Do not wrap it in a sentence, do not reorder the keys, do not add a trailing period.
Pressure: {"value": 0.24, "unit": "MPa"}
